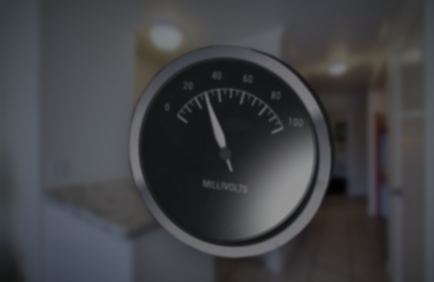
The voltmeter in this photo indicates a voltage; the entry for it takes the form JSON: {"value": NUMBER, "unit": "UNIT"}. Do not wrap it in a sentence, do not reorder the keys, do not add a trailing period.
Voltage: {"value": 30, "unit": "mV"}
